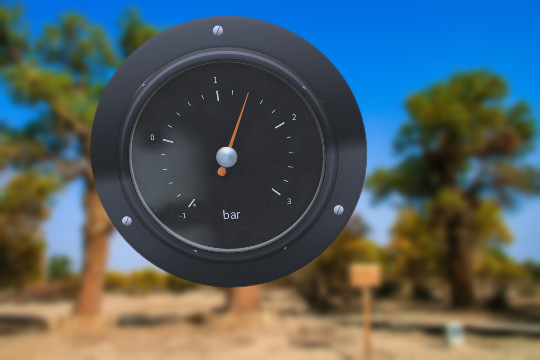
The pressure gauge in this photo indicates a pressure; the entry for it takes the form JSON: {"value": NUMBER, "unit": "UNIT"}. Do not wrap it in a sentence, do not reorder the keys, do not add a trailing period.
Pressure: {"value": 1.4, "unit": "bar"}
